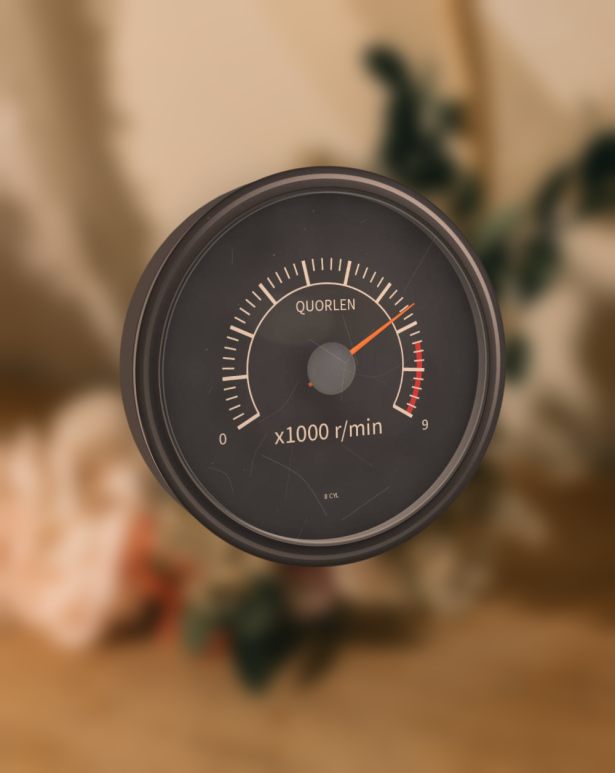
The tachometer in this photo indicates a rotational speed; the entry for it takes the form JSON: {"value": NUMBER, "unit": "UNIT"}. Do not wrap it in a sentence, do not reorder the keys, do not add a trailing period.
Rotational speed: {"value": 6600, "unit": "rpm"}
